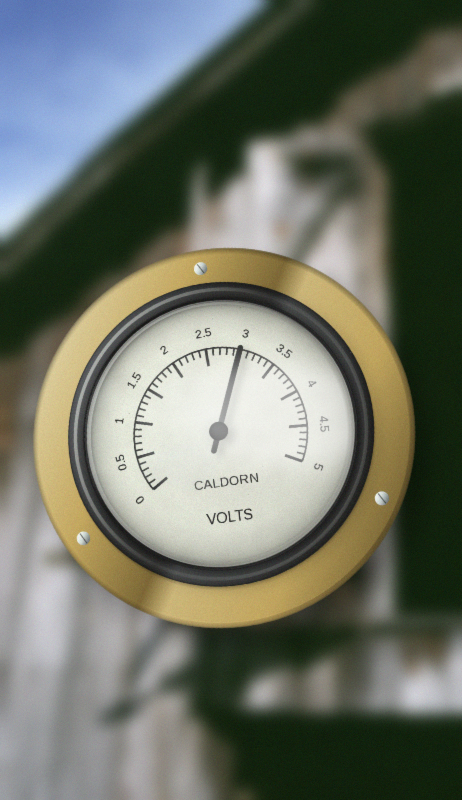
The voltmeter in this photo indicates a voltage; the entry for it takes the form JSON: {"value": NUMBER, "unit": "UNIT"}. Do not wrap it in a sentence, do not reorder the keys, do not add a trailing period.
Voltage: {"value": 3, "unit": "V"}
